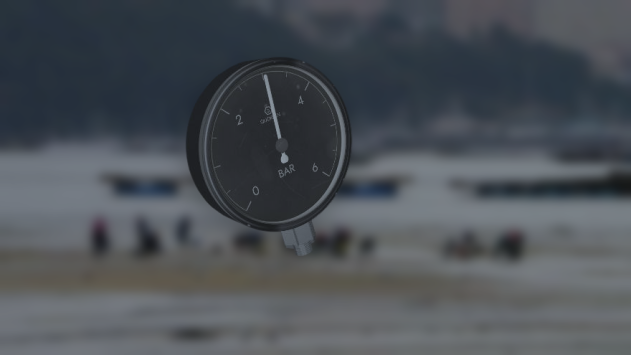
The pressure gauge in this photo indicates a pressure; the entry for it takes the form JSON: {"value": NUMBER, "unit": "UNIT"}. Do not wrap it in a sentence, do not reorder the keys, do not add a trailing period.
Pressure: {"value": 3, "unit": "bar"}
